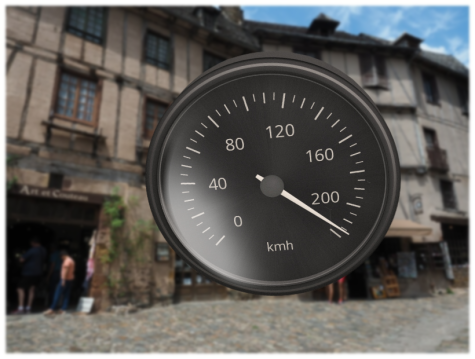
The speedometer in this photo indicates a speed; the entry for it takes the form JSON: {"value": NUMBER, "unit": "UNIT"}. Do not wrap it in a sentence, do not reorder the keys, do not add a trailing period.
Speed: {"value": 215, "unit": "km/h"}
